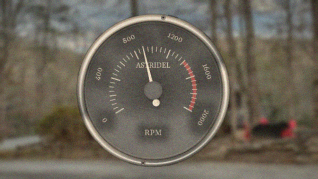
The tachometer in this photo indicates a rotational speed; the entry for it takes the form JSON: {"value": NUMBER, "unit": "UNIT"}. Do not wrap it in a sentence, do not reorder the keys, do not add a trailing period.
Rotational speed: {"value": 900, "unit": "rpm"}
